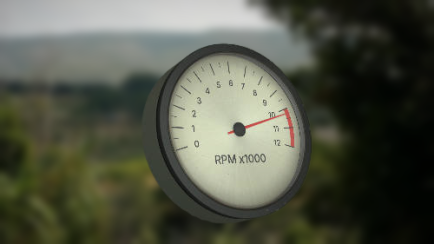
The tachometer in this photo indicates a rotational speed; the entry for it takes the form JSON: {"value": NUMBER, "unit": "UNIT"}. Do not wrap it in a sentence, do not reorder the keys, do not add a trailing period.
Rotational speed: {"value": 10250, "unit": "rpm"}
